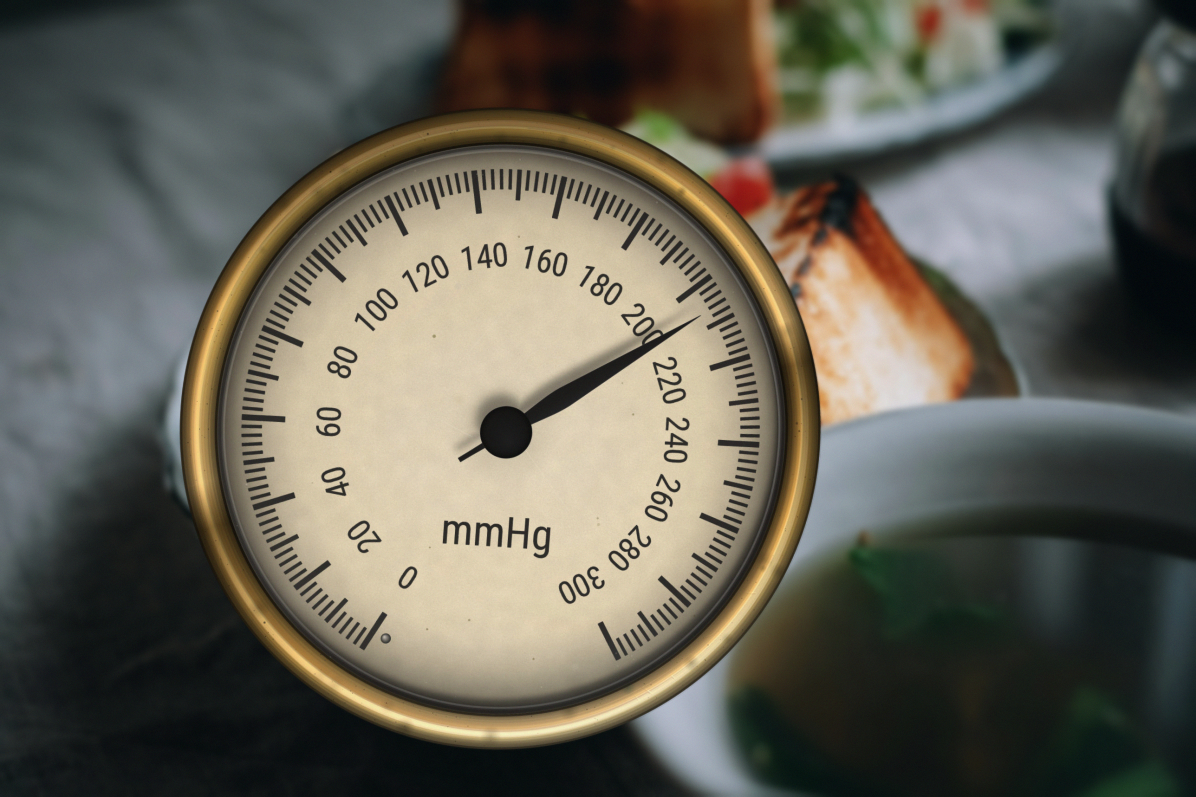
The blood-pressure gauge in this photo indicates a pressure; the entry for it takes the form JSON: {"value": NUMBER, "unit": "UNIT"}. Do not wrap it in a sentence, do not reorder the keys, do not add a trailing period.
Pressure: {"value": 206, "unit": "mmHg"}
